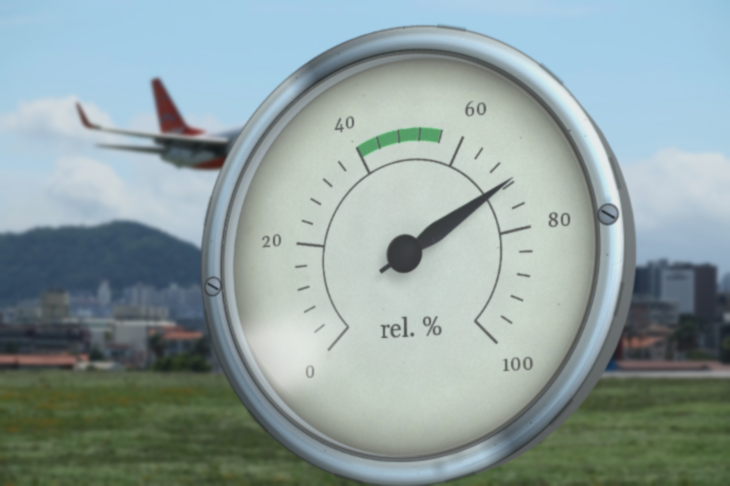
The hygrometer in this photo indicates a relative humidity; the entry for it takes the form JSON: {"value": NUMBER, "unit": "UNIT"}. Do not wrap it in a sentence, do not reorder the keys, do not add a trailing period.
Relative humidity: {"value": 72, "unit": "%"}
